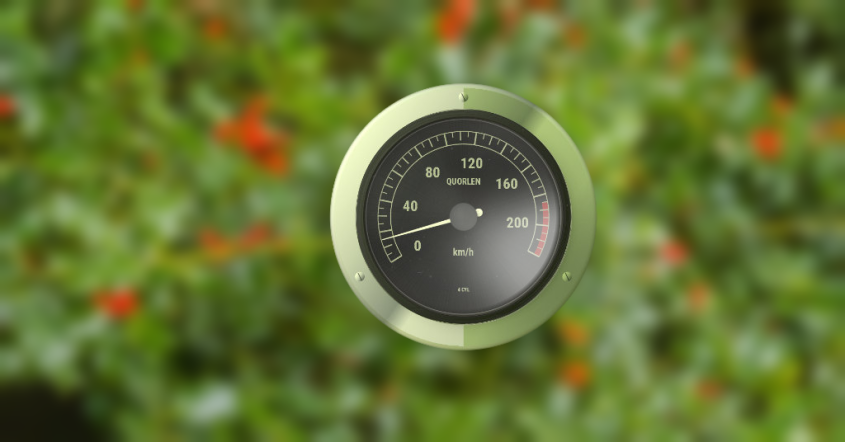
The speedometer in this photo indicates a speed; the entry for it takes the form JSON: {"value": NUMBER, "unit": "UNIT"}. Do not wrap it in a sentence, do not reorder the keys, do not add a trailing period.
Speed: {"value": 15, "unit": "km/h"}
